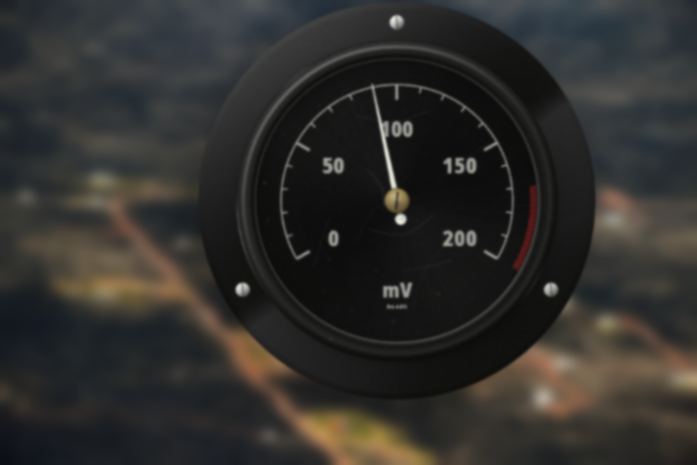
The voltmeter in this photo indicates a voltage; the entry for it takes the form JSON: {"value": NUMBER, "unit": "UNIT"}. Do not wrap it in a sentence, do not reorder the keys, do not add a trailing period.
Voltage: {"value": 90, "unit": "mV"}
